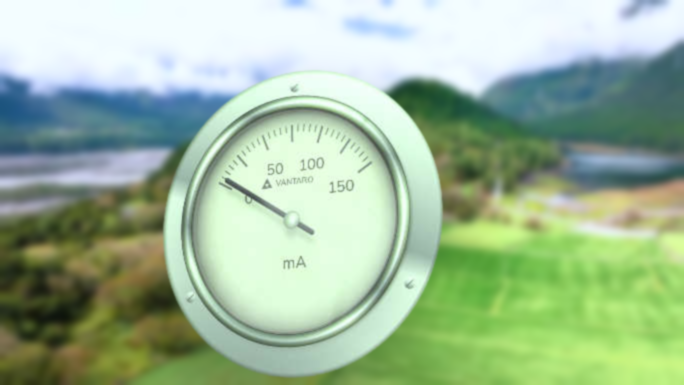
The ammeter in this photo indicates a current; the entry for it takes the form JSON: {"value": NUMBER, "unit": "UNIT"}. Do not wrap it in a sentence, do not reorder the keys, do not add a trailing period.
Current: {"value": 5, "unit": "mA"}
